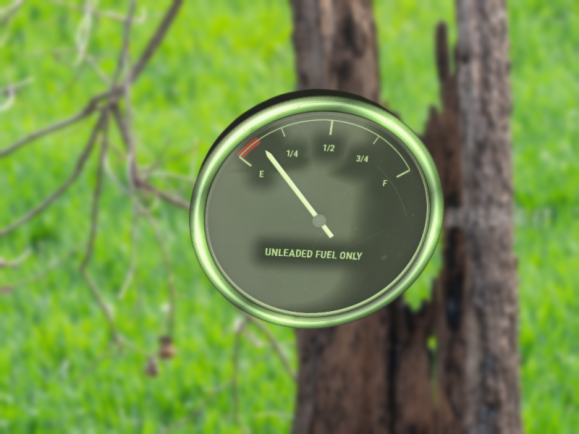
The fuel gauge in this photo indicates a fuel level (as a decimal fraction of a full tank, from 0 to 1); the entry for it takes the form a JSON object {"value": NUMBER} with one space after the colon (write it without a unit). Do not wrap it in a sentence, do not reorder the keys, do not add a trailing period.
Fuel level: {"value": 0.125}
